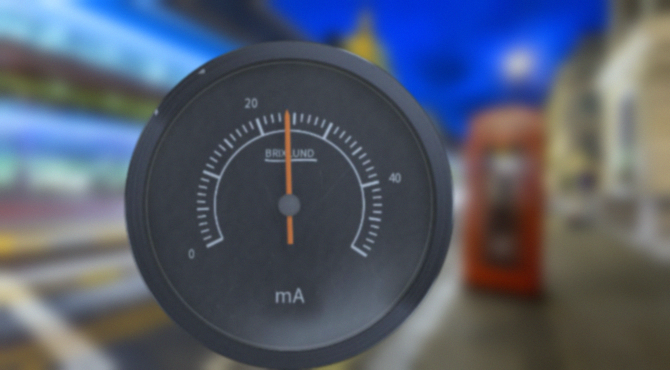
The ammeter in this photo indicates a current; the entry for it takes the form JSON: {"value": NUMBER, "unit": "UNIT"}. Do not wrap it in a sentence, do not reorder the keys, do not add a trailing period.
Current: {"value": 24, "unit": "mA"}
